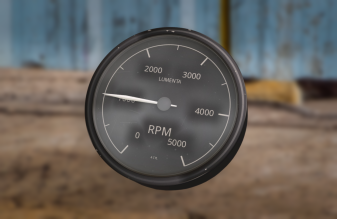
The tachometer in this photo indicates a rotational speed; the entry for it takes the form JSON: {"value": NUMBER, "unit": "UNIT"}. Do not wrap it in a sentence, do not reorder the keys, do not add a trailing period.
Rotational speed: {"value": 1000, "unit": "rpm"}
